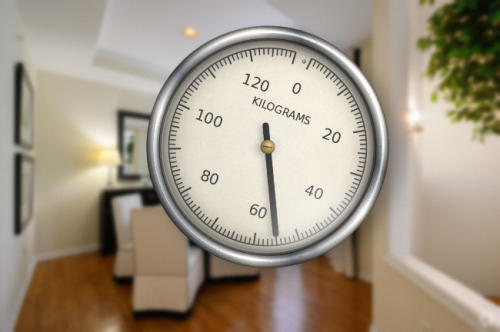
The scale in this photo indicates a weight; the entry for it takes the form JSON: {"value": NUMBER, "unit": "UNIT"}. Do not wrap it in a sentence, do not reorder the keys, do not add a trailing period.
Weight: {"value": 55, "unit": "kg"}
